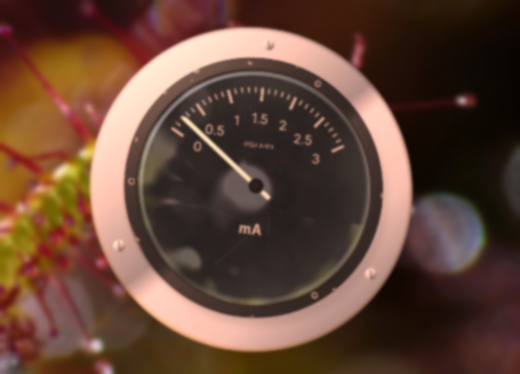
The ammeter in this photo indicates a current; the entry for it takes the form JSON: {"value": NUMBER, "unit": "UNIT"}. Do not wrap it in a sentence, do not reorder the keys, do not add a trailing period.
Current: {"value": 0.2, "unit": "mA"}
